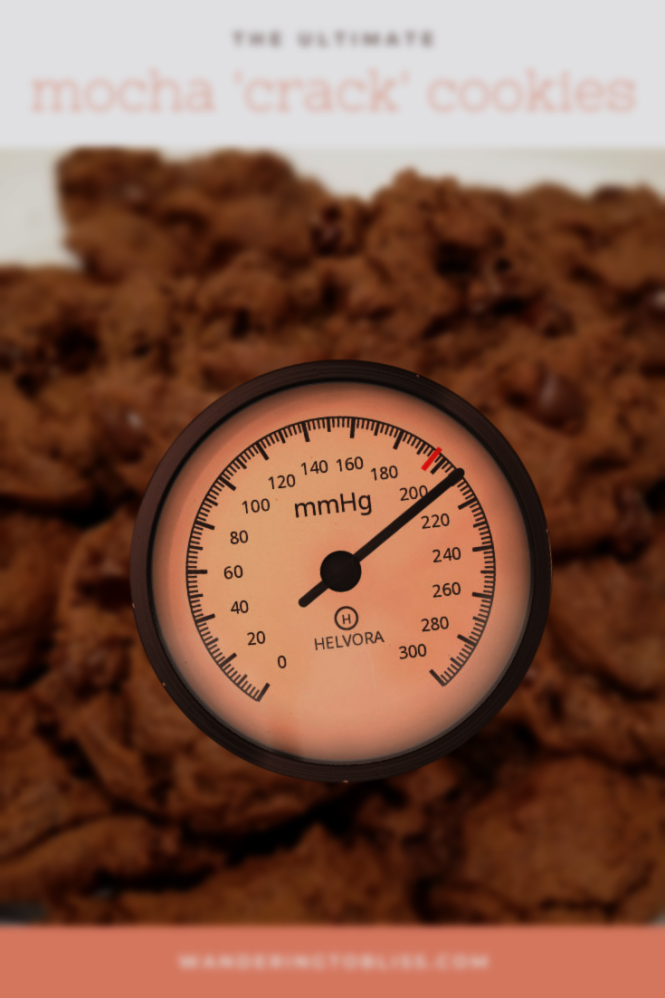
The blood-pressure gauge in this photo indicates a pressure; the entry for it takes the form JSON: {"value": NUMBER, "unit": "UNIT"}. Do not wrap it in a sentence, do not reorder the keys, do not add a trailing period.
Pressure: {"value": 208, "unit": "mmHg"}
